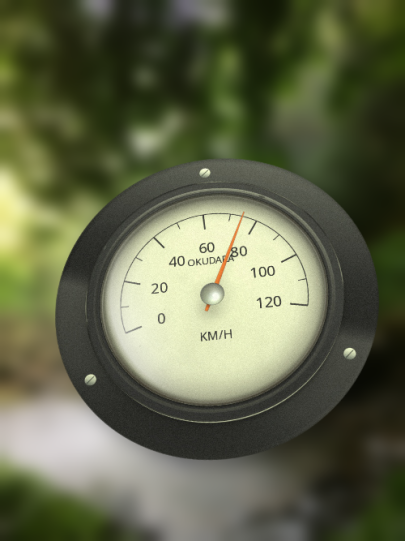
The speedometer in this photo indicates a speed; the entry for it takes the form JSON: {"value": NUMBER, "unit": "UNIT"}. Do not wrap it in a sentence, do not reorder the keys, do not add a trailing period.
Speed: {"value": 75, "unit": "km/h"}
